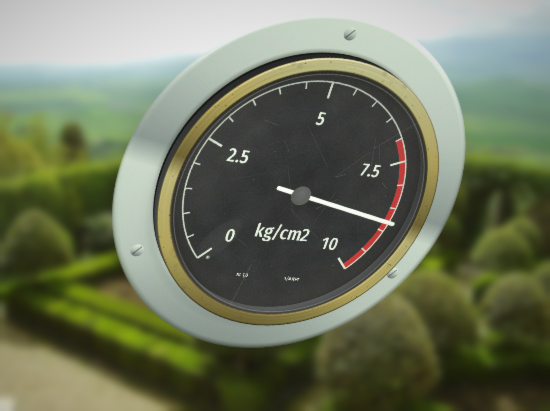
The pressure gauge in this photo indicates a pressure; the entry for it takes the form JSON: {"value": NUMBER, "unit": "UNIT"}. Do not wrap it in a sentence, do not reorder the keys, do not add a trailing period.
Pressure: {"value": 8.75, "unit": "kg/cm²"}
